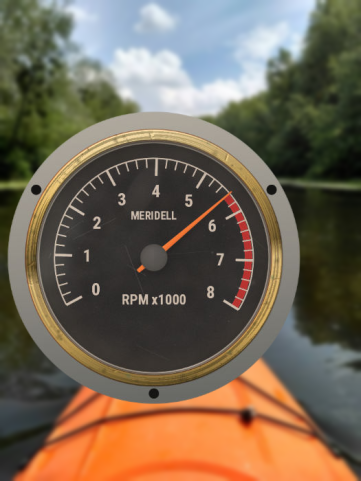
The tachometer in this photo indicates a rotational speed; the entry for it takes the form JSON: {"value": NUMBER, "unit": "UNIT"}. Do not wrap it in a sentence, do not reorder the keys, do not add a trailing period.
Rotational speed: {"value": 5600, "unit": "rpm"}
